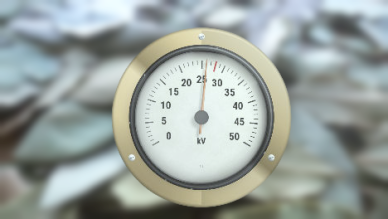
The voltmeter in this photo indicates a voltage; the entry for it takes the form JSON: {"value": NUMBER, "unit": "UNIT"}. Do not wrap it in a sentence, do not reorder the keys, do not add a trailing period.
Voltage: {"value": 26, "unit": "kV"}
